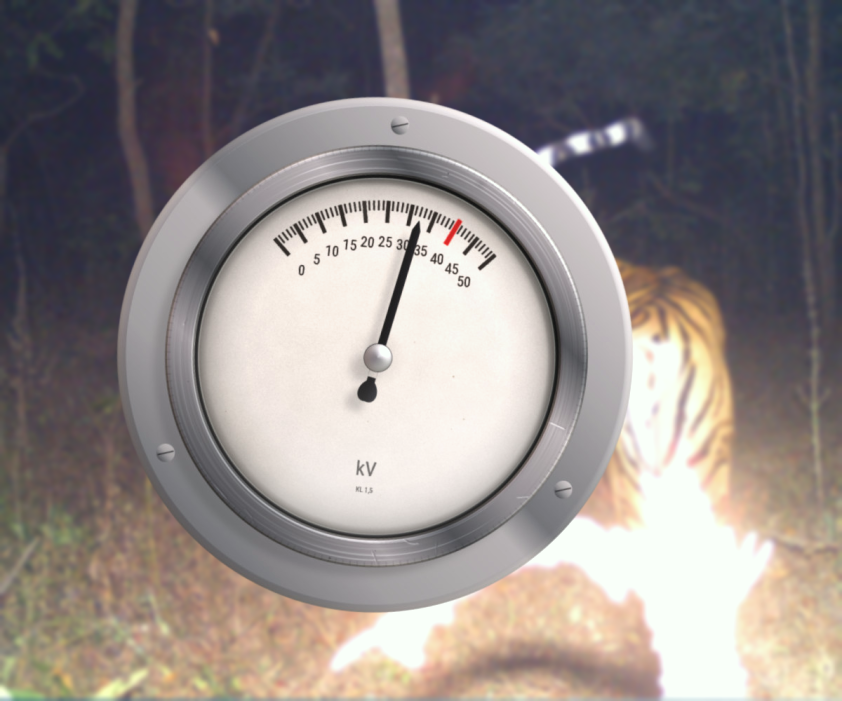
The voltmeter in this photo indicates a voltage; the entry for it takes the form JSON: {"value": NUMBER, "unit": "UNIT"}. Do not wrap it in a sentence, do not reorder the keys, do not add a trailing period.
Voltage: {"value": 32, "unit": "kV"}
